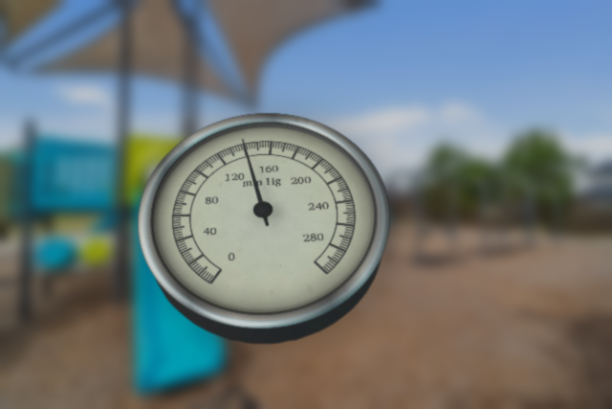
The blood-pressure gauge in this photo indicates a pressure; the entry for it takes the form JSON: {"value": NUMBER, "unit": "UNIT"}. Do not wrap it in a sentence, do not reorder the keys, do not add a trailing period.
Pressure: {"value": 140, "unit": "mmHg"}
